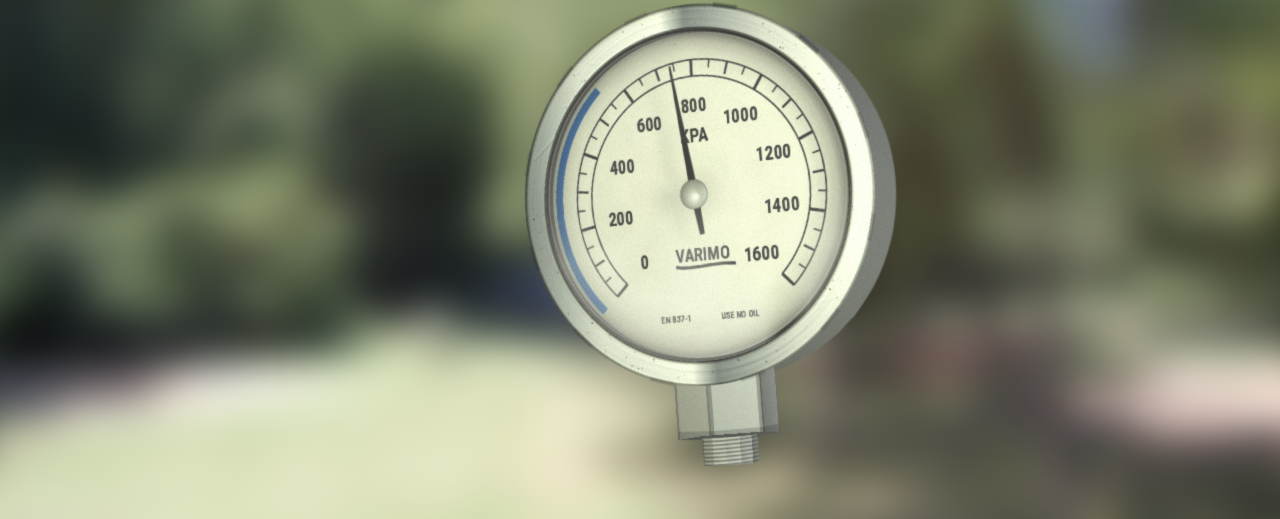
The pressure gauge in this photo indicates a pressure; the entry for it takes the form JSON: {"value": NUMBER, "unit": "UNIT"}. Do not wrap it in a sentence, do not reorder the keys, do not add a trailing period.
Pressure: {"value": 750, "unit": "kPa"}
